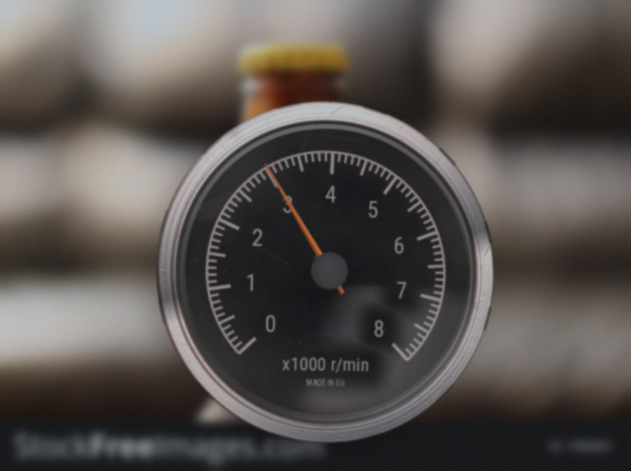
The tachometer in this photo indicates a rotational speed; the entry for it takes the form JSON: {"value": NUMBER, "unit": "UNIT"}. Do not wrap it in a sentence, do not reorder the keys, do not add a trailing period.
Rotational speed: {"value": 3000, "unit": "rpm"}
